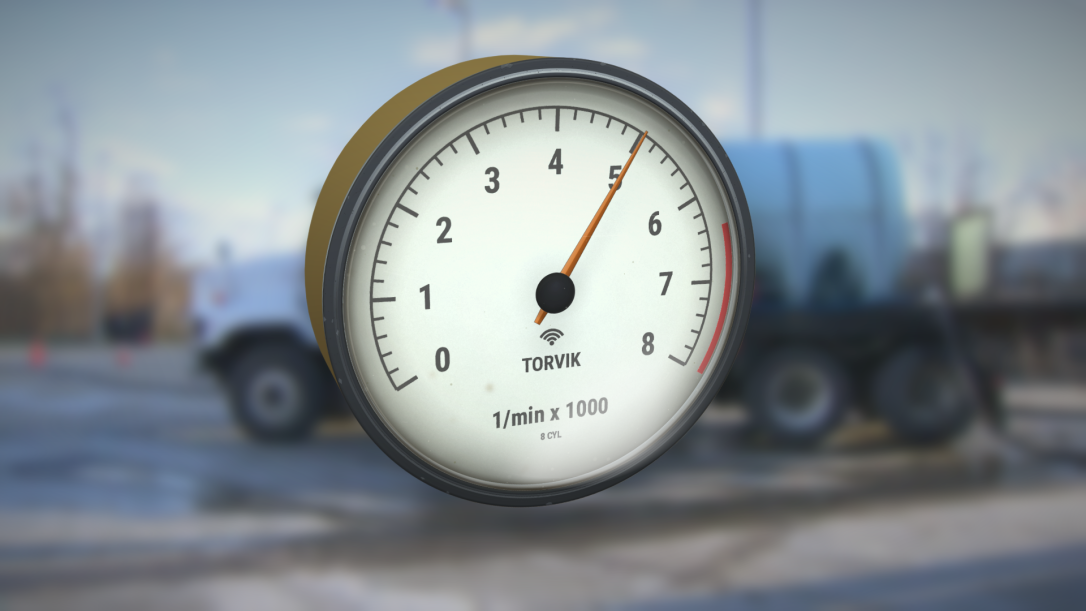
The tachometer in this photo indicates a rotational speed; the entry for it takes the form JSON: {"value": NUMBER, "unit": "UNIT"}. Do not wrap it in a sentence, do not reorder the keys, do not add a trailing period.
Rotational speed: {"value": 5000, "unit": "rpm"}
